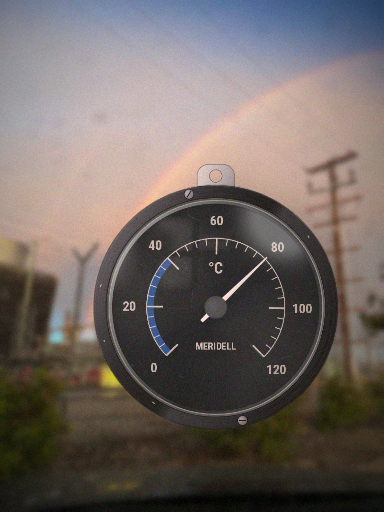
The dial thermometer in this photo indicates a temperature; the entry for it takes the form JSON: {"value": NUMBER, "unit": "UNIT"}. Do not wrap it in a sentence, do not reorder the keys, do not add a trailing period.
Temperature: {"value": 80, "unit": "°C"}
